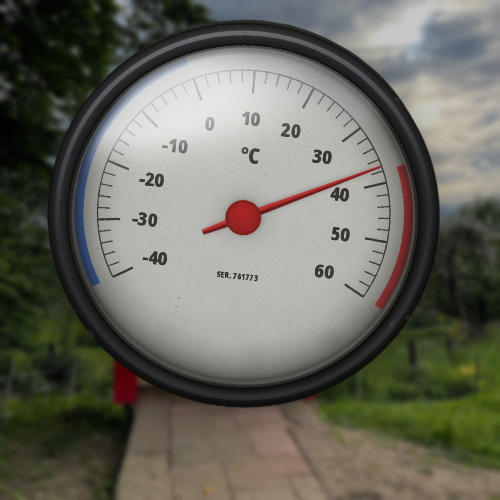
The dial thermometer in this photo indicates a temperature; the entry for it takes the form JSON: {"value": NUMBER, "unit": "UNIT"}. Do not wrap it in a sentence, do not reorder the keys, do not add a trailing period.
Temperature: {"value": 37, "unit": "°C"}
